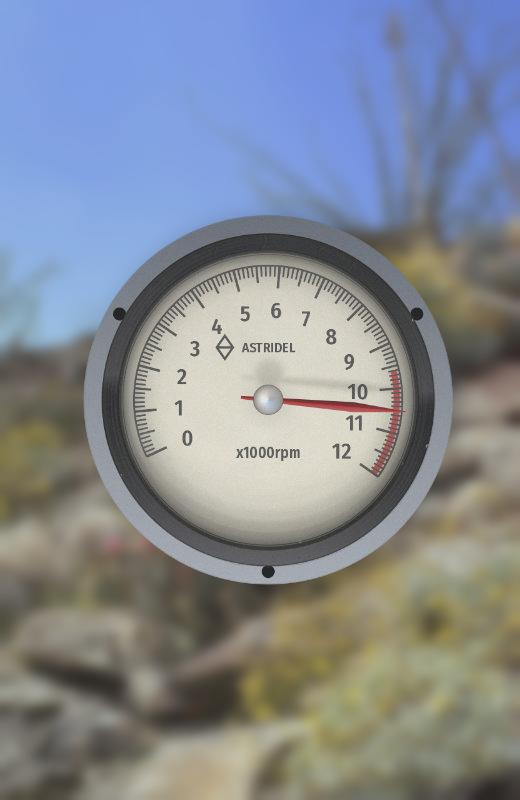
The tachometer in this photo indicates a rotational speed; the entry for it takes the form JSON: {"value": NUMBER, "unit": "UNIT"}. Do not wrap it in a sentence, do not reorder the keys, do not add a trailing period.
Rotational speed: {"value": 10500, "unit": "rpm"}
